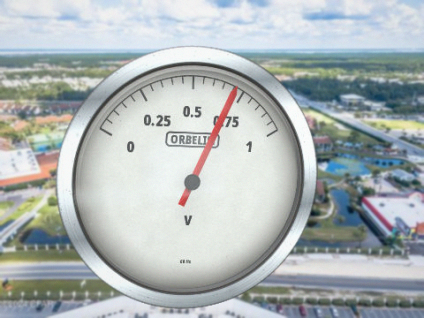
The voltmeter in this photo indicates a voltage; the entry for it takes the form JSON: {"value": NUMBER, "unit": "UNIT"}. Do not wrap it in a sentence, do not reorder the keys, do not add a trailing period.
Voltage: {"value": 0.7, "unit": "V"}
